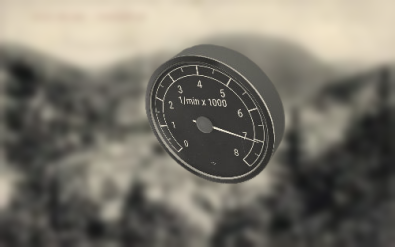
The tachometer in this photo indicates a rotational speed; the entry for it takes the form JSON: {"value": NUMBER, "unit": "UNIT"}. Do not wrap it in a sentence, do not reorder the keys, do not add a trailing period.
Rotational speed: {"value": 7000, "unit": "rpm"}
